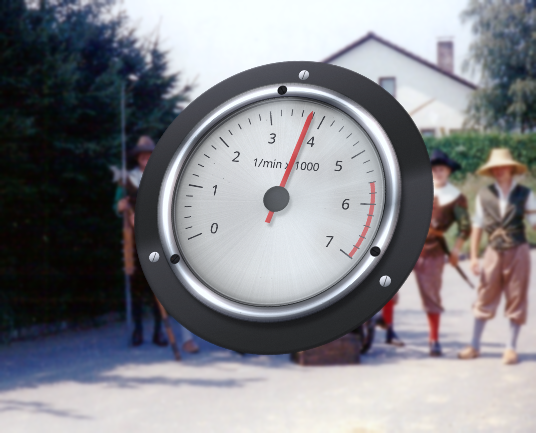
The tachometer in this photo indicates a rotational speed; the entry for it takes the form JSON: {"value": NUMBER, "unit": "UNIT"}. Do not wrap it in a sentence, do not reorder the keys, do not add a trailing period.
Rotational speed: {"value": 3800, "unit": "rpm"}
